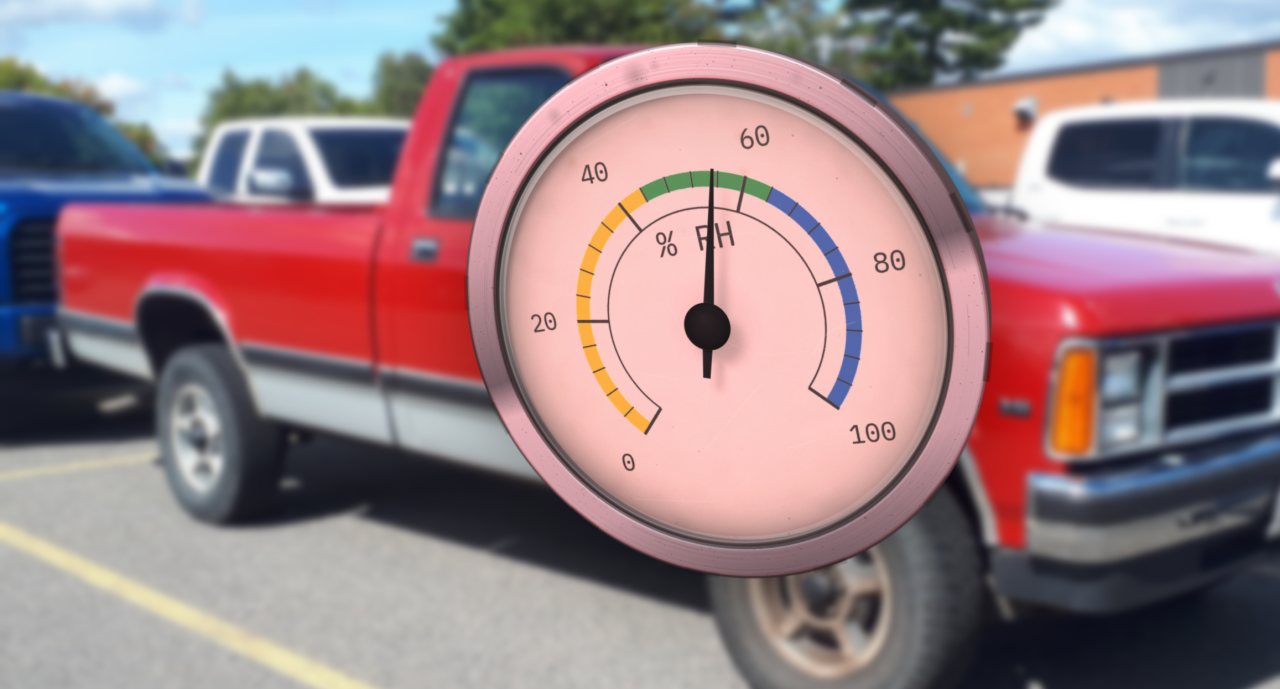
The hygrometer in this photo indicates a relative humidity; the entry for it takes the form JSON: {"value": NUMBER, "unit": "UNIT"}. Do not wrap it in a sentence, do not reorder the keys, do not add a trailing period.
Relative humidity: {"value": 56, "unit": "%"}
